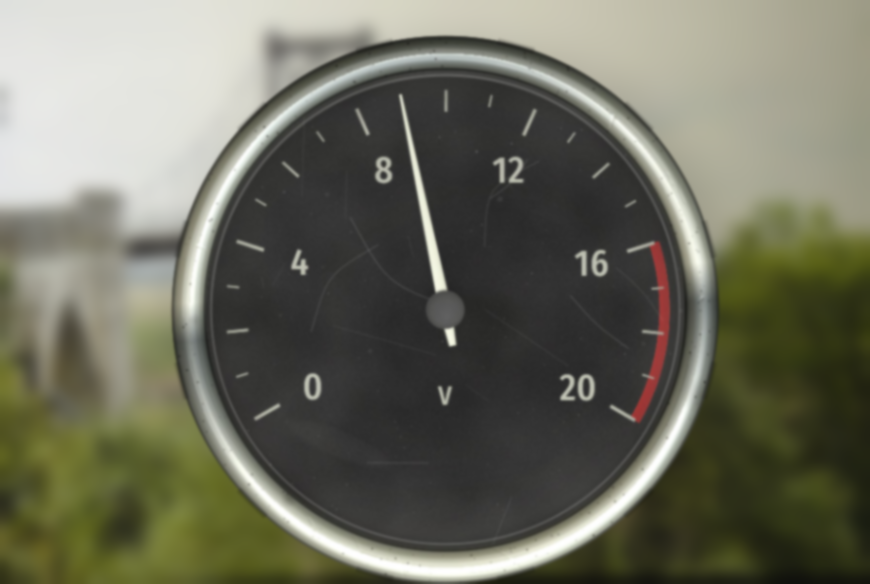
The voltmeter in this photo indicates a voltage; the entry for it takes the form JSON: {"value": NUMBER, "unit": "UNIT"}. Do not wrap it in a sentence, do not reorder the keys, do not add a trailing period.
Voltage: {"value": 9, "unit": "V"}
